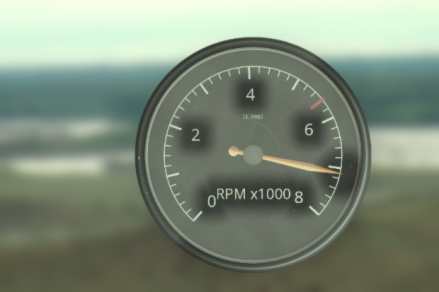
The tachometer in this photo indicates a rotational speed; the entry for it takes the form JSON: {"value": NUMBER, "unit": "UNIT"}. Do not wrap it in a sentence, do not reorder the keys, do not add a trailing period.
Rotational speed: {"value": 7100, "unit": "rpm"}
